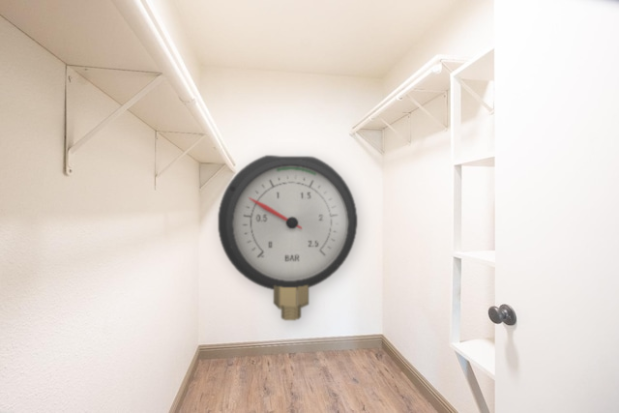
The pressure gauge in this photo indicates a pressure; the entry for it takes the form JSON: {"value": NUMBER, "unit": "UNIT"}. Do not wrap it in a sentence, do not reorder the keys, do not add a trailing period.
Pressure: {"value": 0.7, "unit": "bar"}
